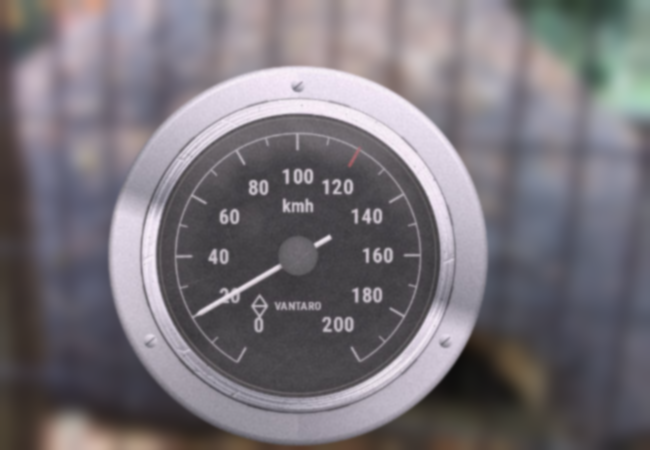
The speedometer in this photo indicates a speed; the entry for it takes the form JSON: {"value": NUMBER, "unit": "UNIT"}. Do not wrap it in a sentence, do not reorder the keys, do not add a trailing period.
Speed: {"value": 20, "unit": "km/h"}
